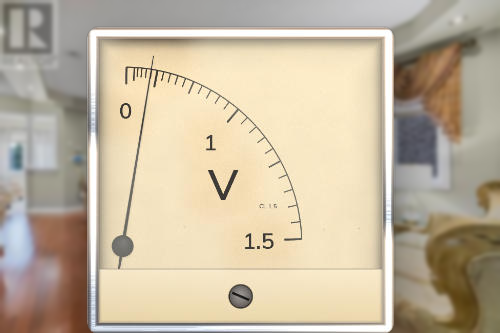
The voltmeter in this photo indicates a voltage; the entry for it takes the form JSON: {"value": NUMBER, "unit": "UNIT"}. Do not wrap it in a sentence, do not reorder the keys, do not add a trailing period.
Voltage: {"value": 0.45, "unit": "V"}
